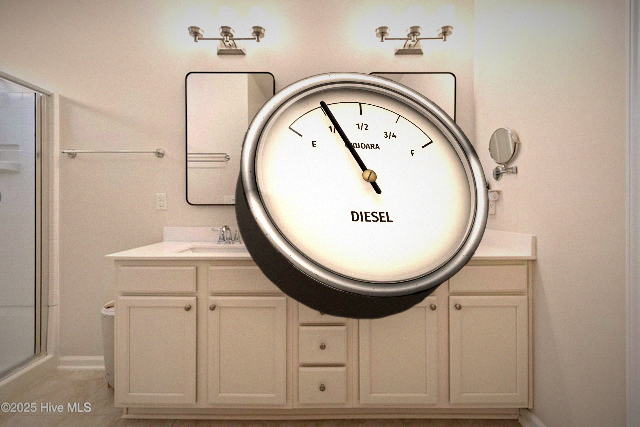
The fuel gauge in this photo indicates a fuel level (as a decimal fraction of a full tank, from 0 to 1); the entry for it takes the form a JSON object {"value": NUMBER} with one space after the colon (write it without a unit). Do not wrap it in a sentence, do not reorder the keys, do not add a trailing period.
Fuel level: {"value": 0.25}
